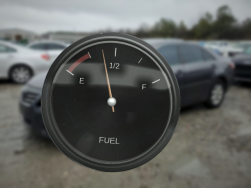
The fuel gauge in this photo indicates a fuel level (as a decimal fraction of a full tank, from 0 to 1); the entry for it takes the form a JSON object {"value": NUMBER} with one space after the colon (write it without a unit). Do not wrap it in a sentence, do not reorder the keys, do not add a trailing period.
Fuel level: {"value": 0.375}
